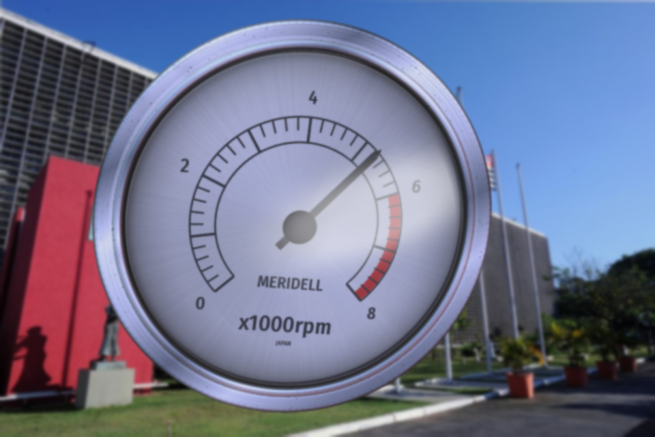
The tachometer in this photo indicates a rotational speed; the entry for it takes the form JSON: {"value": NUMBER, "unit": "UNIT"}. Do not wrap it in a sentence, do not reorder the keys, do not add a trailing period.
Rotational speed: {"value": 5200, "unit": "rpm"}
